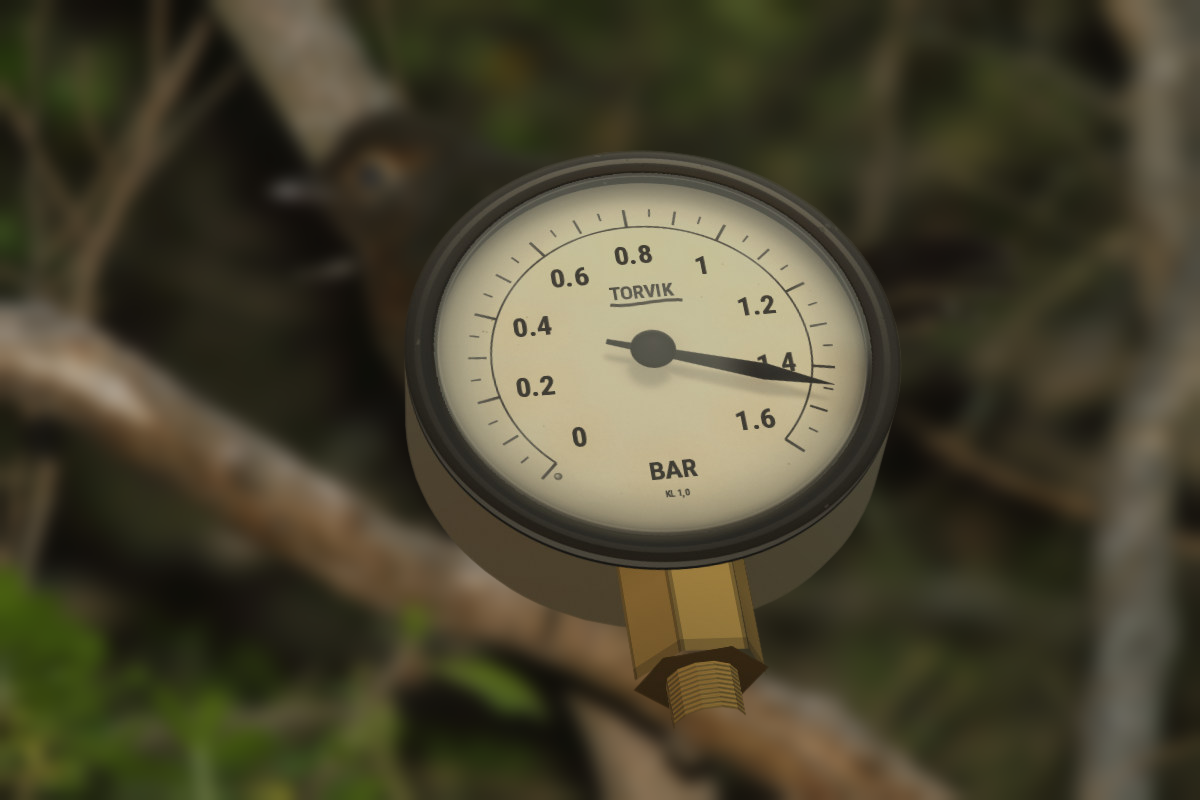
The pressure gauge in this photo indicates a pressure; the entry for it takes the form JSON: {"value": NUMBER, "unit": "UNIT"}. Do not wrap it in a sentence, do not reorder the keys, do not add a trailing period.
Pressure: {"value": 1.45, "unit": "bar"}
